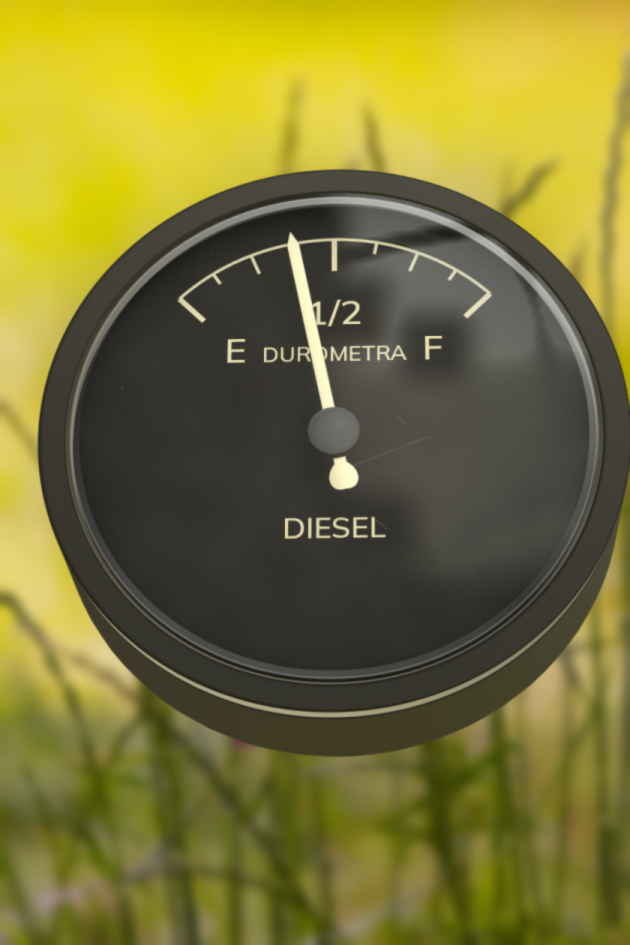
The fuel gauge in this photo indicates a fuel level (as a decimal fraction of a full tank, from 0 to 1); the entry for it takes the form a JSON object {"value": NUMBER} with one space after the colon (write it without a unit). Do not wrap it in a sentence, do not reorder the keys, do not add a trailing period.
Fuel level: {"value": 0.375}
